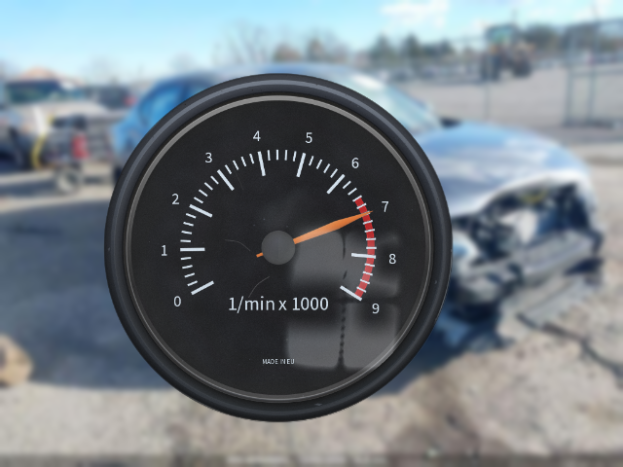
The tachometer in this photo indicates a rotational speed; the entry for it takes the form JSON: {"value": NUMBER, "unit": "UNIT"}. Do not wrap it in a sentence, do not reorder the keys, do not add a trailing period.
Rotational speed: {"value": 7000, "unit": "rpm"}
